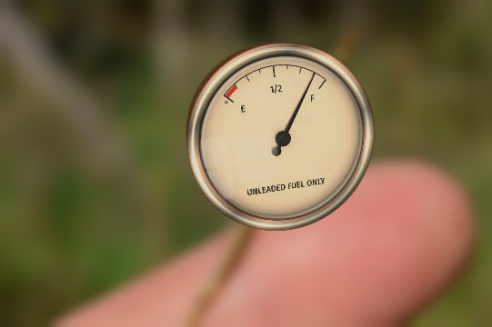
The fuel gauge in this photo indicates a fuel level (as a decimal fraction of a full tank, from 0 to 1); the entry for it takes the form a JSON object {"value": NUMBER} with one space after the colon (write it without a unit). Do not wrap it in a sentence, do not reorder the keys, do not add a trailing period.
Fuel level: {"value": 0.875}
